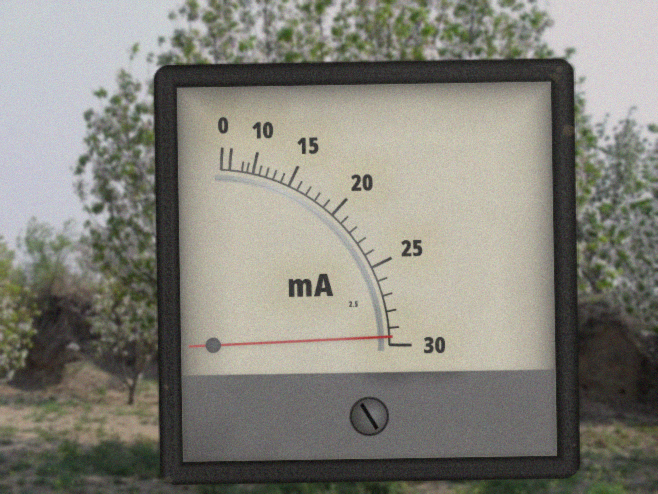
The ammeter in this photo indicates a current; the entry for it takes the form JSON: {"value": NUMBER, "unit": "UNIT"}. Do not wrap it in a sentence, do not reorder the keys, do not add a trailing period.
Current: {"value": 29.5, "unit": "mA"}
